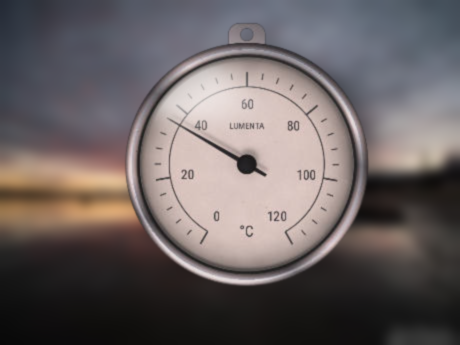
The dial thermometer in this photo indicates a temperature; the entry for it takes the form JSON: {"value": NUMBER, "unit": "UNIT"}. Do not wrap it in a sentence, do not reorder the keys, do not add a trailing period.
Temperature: {"value": 36, "unit": "°C"}
